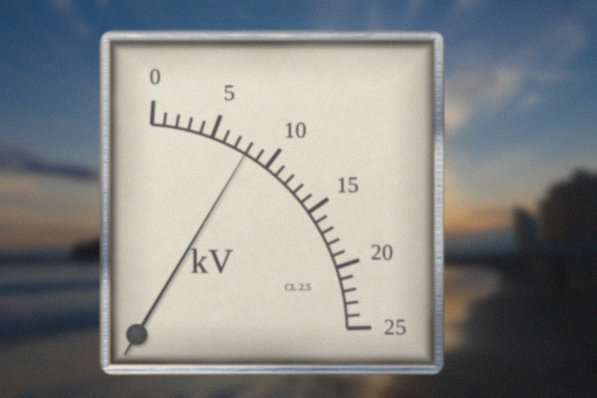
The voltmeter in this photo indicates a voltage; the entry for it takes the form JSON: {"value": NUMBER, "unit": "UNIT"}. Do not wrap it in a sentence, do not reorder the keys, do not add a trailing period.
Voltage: {"value": 8, "unit": "kV"}
